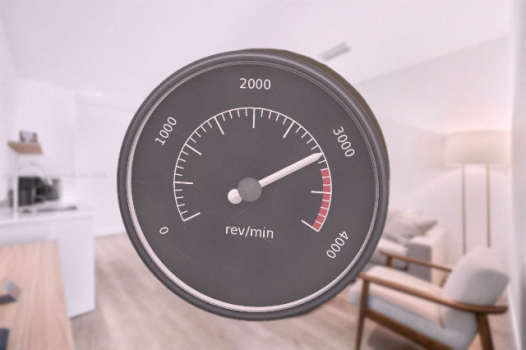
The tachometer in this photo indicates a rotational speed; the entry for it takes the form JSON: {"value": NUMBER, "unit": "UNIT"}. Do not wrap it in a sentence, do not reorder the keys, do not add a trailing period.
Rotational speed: {"value": 3000, "unit": "rpm"}
